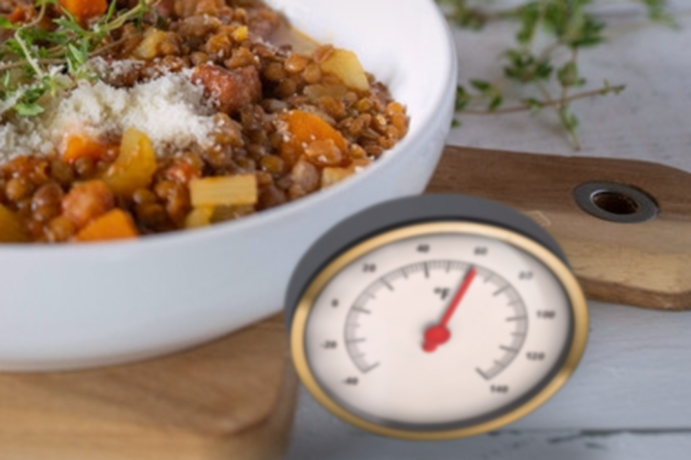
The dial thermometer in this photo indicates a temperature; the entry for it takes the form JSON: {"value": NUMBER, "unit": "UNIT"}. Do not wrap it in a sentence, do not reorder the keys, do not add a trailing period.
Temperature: {"value": 60, "unit": "°F"}
